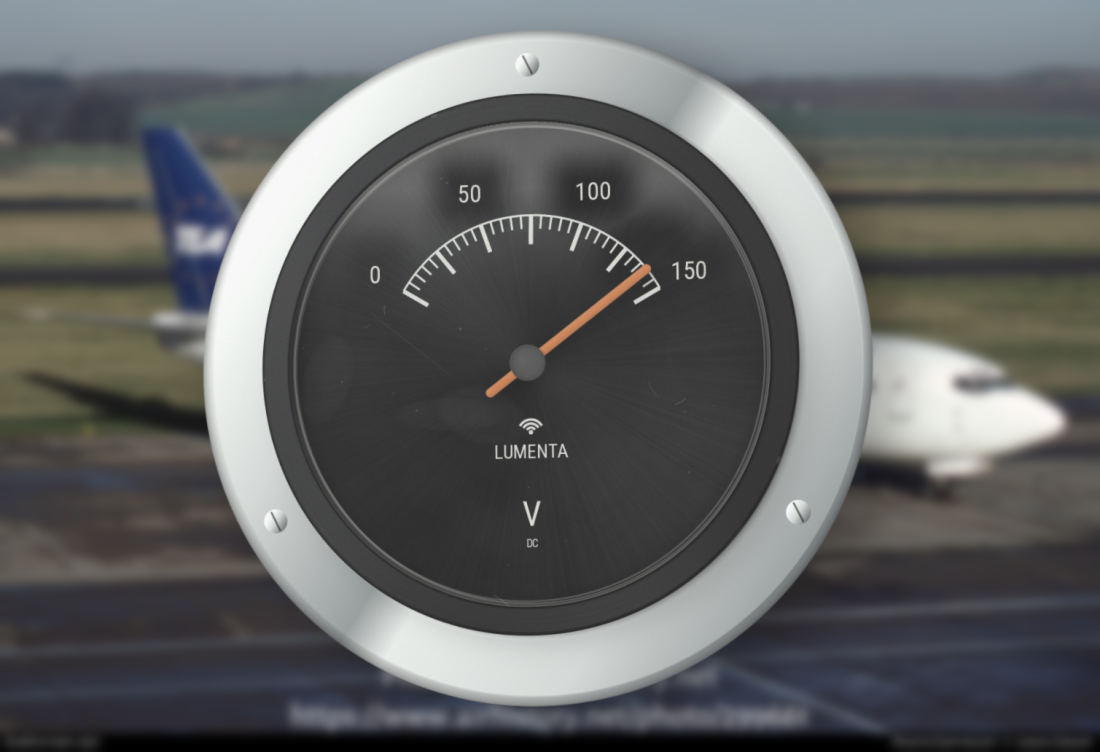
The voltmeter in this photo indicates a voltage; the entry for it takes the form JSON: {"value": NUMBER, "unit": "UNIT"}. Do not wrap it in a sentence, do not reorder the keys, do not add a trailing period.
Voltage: {"value": 140, "unit": "V"}
